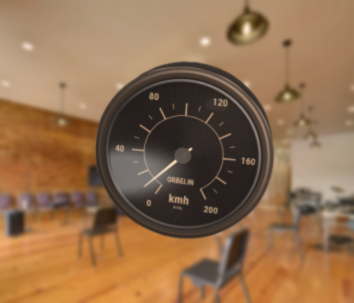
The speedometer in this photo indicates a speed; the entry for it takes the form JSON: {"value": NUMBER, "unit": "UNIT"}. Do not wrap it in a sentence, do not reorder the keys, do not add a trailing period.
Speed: {"value": 10, "unit": "km/h"}
